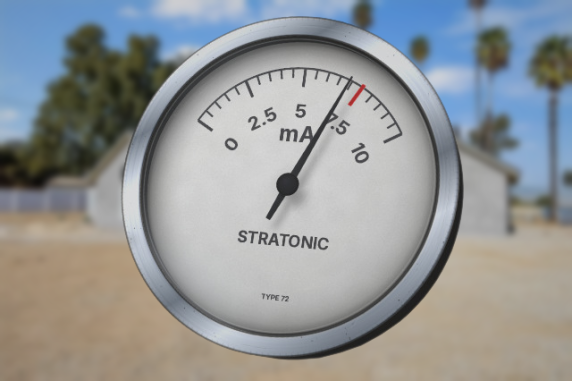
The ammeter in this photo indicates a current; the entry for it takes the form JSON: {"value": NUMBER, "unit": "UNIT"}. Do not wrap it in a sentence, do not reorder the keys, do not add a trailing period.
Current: {"value": 7, "unit": "mA"}
